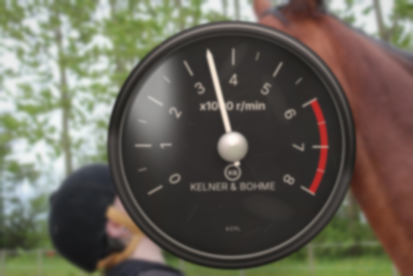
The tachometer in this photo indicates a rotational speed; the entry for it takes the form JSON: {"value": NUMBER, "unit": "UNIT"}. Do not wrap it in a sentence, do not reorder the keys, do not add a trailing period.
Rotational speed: {"value": 3500, "unit": "rpm"}
